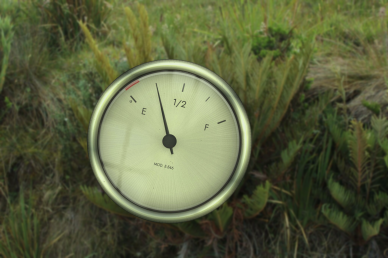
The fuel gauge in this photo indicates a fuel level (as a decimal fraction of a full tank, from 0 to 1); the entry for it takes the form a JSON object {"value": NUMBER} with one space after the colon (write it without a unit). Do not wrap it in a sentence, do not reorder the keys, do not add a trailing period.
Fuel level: {"value": 0.25}
